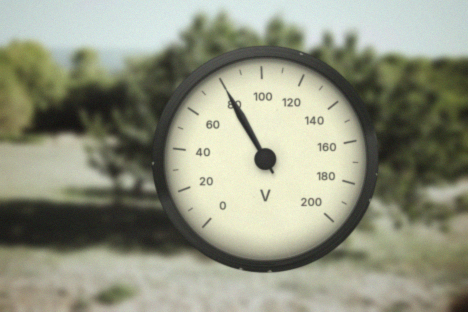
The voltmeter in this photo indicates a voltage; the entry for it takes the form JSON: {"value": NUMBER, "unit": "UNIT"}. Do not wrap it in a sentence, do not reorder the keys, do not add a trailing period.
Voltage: {"value": 80, "unit": "V"}
